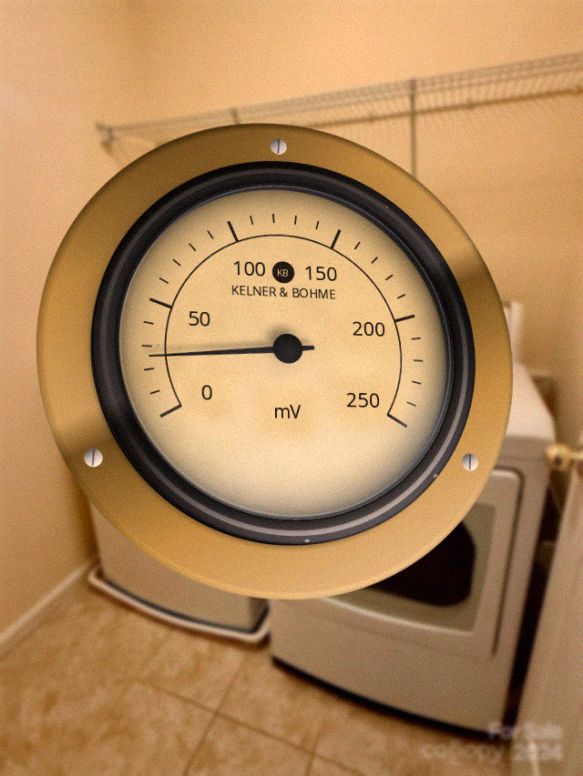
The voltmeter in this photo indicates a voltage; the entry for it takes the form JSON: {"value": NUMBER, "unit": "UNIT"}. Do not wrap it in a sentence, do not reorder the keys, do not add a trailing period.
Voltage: {"value": 25, "unit": "mV"}
